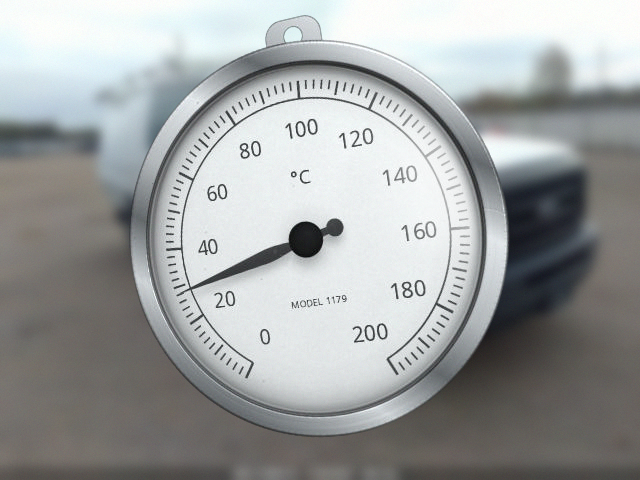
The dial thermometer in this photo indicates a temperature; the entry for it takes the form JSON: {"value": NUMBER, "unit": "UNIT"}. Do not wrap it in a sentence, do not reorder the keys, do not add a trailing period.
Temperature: {"value": 28, "unit": "°C"}
